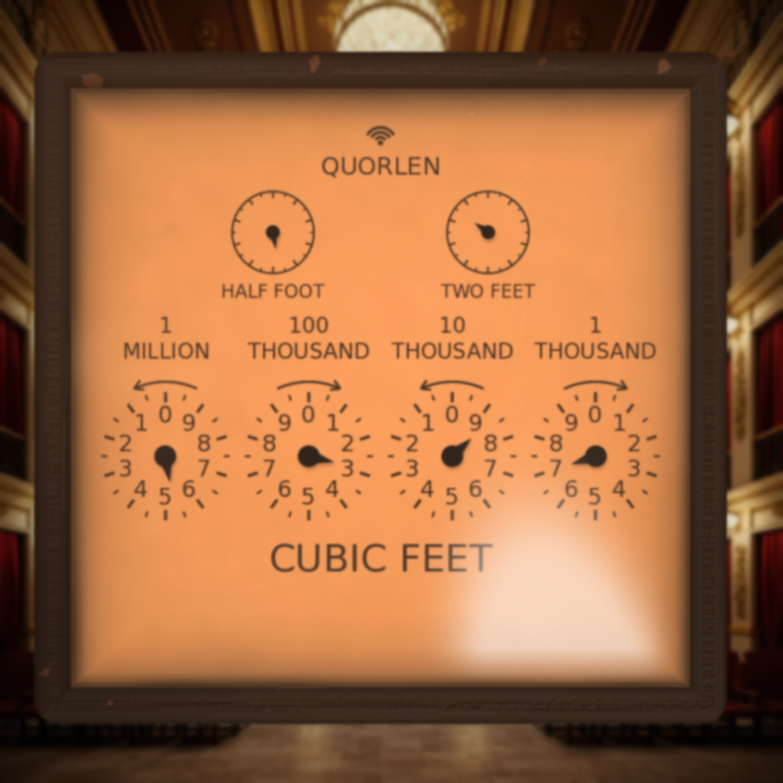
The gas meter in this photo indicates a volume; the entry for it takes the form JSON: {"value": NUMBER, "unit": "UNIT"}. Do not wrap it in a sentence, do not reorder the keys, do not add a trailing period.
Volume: {"value": 528700, "unit": "ft³"}
